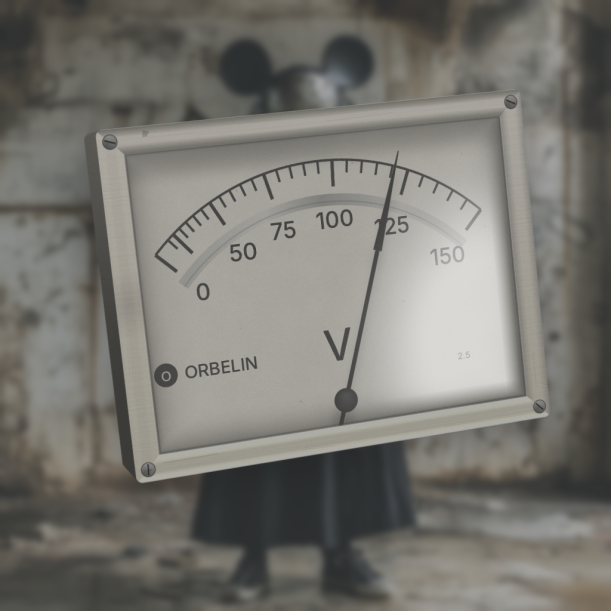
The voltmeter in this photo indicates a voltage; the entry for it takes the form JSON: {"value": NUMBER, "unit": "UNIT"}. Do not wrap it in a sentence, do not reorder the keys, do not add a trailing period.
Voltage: {"value": 120, "unit": "V"}
